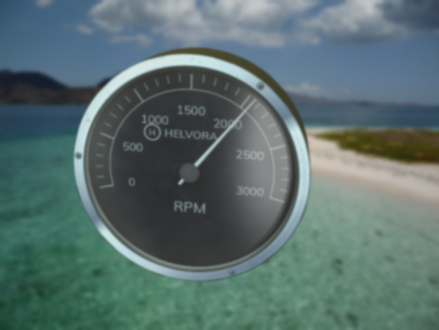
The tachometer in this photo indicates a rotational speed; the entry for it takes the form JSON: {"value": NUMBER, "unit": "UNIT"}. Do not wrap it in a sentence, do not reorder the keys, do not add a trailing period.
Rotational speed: {"value": 2050, "unit": "rpm"}
